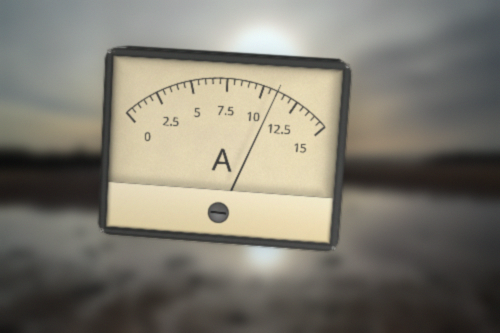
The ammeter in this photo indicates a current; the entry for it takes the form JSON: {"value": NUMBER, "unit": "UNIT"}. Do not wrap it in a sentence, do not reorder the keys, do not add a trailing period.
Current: {"value": 11, "unit": "A"}
